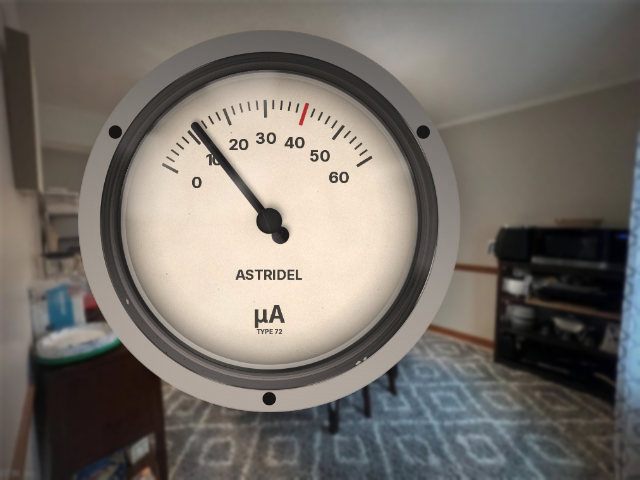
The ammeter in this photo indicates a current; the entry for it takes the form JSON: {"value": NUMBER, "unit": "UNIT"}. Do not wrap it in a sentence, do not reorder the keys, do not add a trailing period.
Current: {"value": 12, "unit": "µA"}
